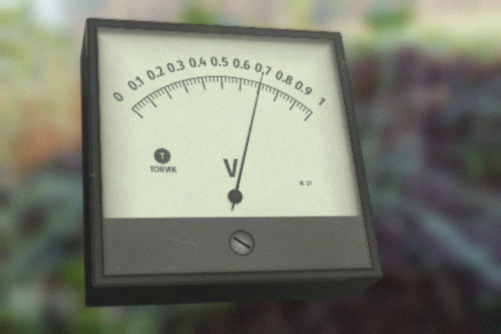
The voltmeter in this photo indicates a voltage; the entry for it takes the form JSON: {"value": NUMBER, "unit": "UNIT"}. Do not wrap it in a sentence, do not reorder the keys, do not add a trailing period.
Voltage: {"value": 0.7, "unit": "V"}
